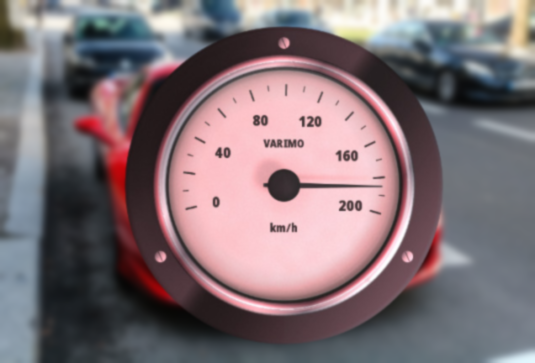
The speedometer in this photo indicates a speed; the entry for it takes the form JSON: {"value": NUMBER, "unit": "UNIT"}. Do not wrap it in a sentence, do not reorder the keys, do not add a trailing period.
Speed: {"value": 185, "unit": "km/h"}
